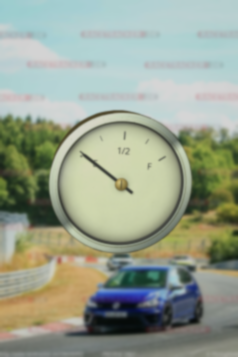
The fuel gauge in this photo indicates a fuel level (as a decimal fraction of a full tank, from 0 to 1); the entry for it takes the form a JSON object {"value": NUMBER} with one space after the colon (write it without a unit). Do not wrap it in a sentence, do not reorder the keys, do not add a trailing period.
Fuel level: {"value": 0}
